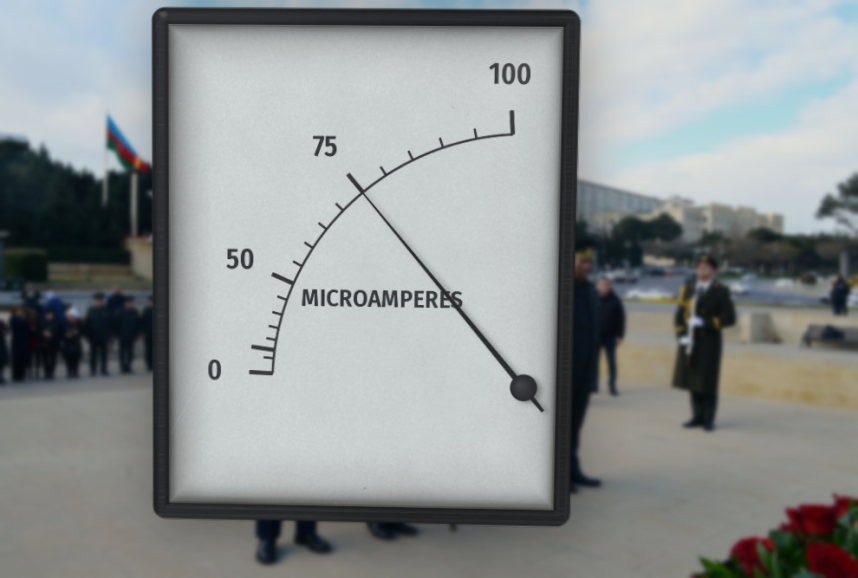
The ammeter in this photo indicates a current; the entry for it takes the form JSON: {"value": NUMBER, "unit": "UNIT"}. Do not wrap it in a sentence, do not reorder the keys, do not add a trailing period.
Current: {"value": 75, "unit": "µA"}
